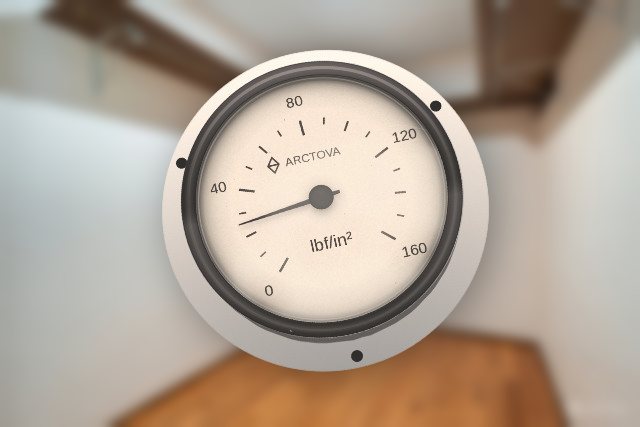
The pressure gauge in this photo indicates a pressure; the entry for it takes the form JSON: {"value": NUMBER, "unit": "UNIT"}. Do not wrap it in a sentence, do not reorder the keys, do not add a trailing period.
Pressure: {"value": 25, "unit": "psi"}
